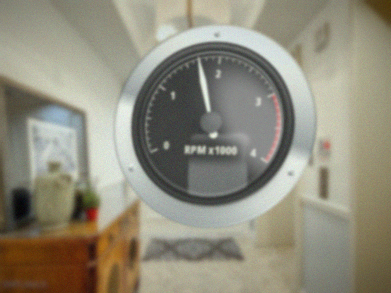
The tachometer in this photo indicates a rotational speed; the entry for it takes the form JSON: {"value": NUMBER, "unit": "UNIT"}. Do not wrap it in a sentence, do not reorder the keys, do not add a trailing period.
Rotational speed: {"value": 1700, "unit": "rpm"}
